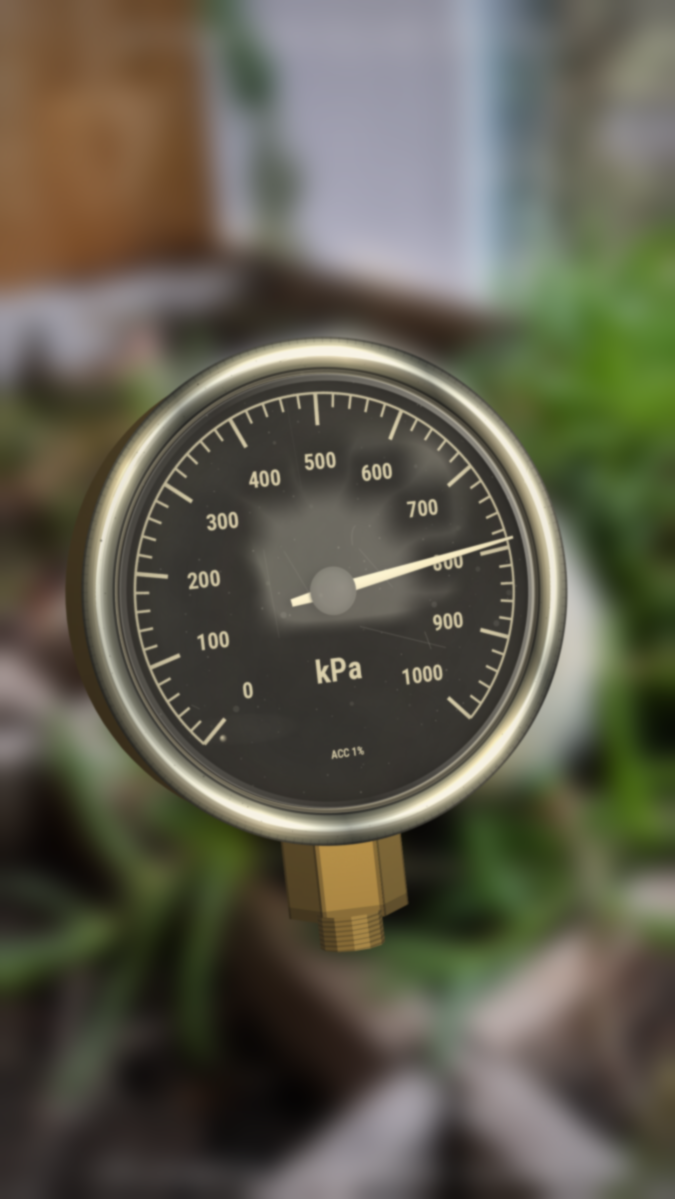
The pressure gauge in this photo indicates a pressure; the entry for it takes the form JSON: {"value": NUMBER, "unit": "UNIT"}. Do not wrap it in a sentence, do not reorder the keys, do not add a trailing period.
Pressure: {"value": 790, "unit": "kPa"}
